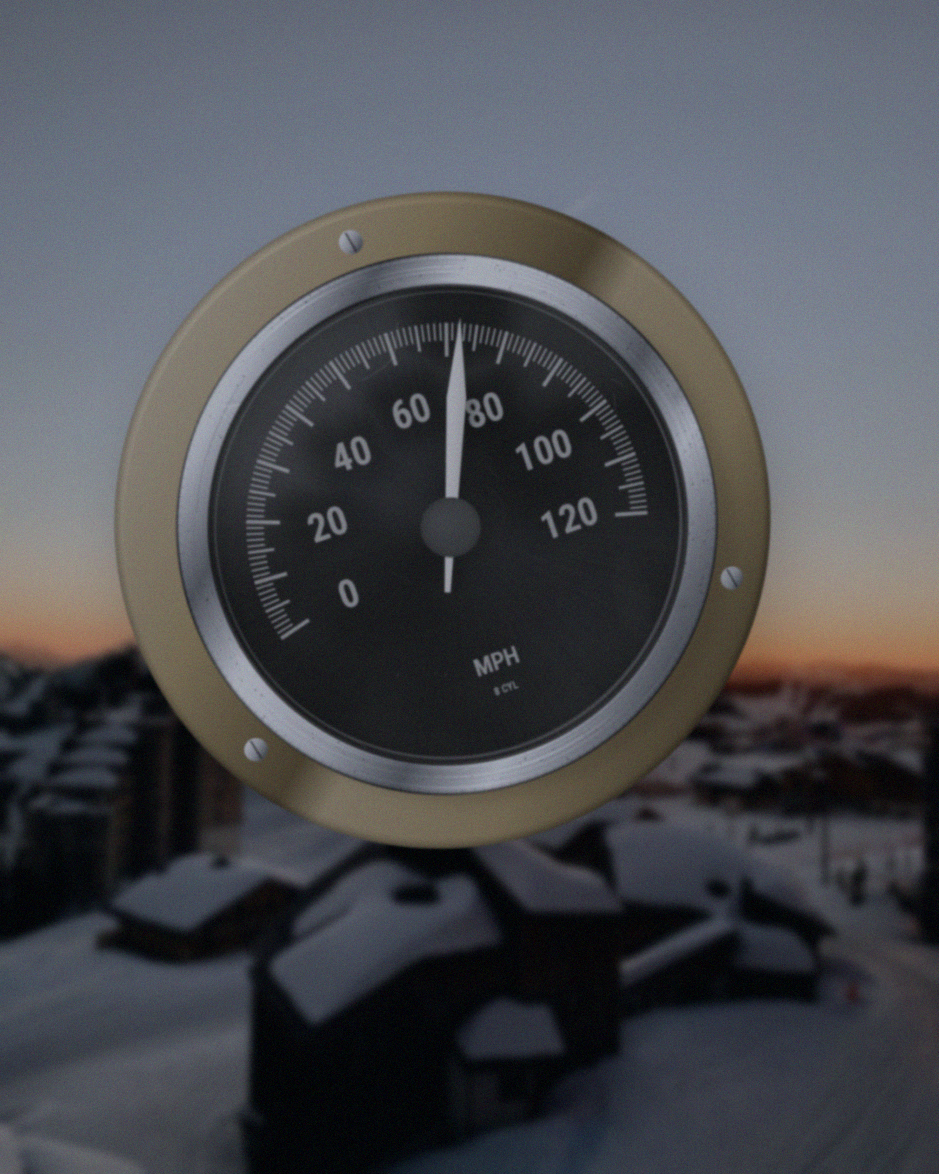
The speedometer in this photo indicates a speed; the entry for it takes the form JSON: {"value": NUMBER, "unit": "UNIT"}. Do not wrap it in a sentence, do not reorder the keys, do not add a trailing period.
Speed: {"value": 72, "unit": "mph"}
